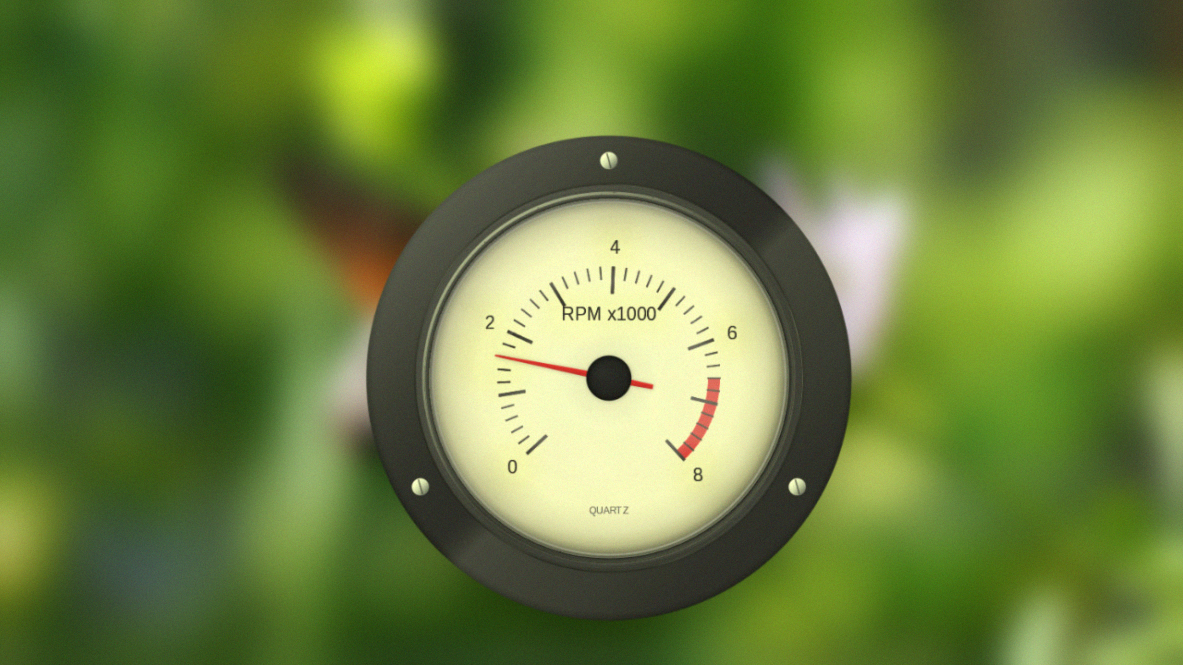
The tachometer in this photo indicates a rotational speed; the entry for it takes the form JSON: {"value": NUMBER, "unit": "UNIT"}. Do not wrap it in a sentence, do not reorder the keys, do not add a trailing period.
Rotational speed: {"value": 1600, "unit": "rpm"}
